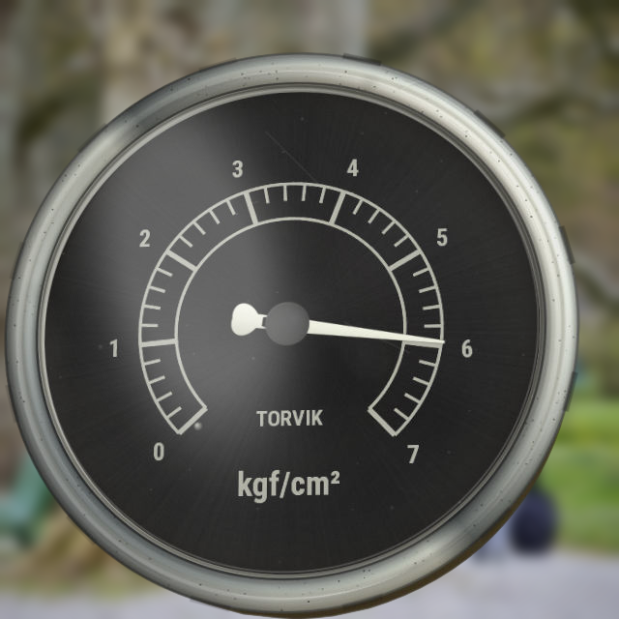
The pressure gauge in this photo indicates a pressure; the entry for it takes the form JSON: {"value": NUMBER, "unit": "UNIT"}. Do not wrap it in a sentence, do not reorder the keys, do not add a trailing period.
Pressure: {"value": 6, "unit": "kg/cm²"}
